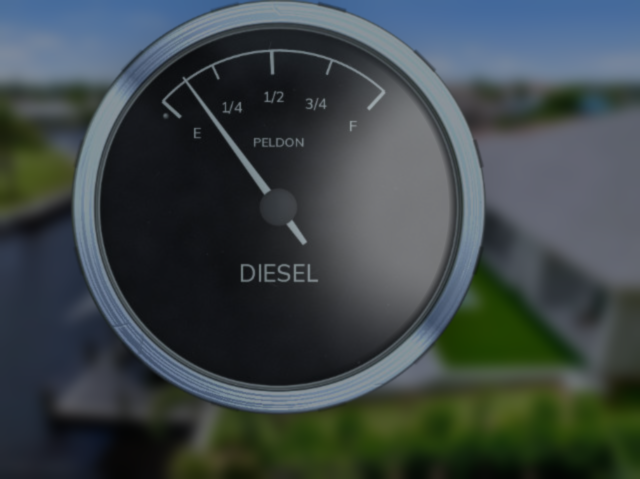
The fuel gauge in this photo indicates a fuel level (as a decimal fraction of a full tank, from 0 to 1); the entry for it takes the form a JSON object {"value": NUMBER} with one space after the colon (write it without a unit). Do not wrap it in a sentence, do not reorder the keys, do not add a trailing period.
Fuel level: {"value": 0.125}
